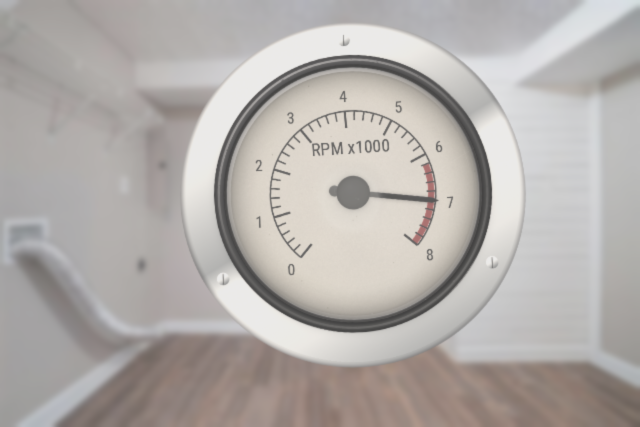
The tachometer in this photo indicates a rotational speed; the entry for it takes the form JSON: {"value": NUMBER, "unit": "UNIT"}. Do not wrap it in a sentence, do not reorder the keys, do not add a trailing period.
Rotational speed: {"value": 7000, "unit": "rpm"}
